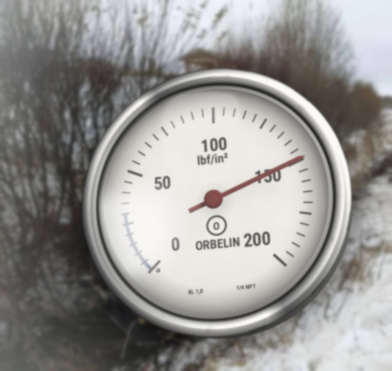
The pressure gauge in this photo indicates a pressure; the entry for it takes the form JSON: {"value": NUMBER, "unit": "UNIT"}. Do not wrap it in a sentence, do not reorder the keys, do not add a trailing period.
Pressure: {"value": 150, "unit": "psi"}
